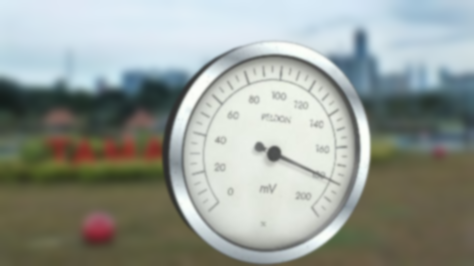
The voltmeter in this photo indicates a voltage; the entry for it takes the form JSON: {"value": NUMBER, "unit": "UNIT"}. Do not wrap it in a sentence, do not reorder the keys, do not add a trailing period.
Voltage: {"value": 180, "unit": "mV"}
